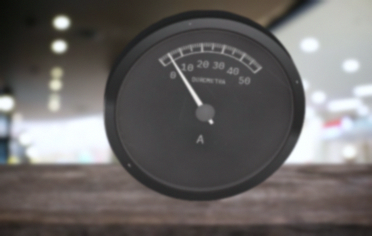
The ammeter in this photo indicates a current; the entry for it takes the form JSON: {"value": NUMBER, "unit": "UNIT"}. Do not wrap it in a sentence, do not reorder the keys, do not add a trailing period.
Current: {"value": 5, "unit": "A"}
